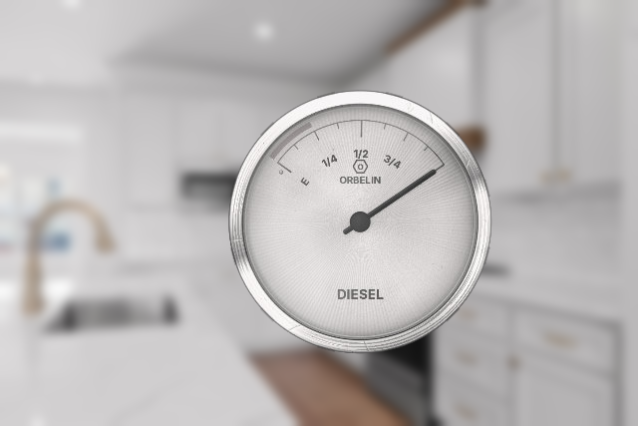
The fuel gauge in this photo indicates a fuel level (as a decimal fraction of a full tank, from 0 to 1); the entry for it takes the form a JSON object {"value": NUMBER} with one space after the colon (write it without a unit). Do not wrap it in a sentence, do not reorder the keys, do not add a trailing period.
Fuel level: {"value": 1}
